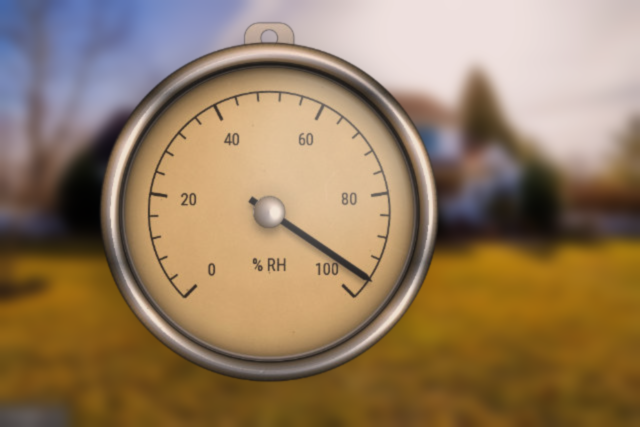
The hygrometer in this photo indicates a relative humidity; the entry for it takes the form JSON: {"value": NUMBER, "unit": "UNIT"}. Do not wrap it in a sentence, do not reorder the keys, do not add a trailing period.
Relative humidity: {"value": 96, "unit": "%"}
